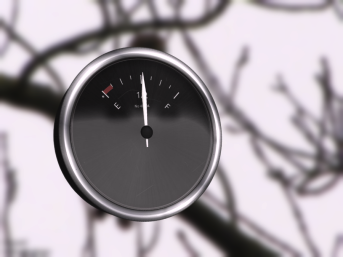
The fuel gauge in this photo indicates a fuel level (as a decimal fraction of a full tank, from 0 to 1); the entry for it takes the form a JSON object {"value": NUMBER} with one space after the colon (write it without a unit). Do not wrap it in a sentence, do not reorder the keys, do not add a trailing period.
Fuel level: {"value": 0.5}
